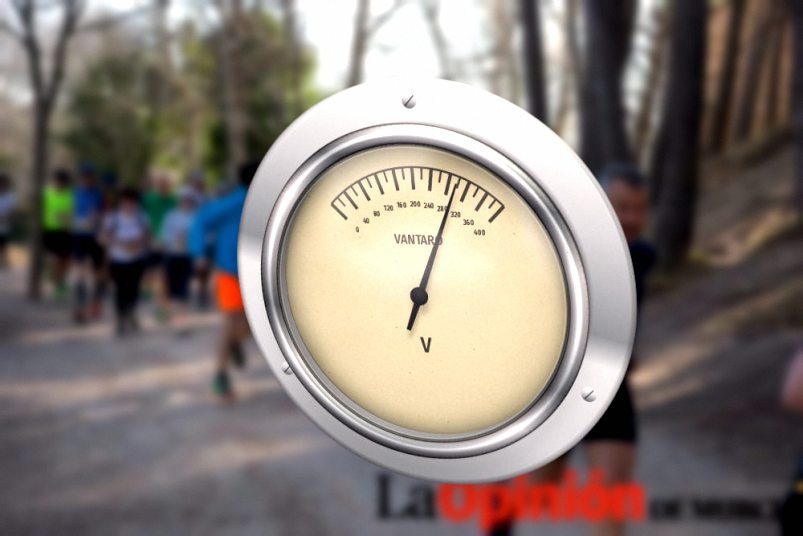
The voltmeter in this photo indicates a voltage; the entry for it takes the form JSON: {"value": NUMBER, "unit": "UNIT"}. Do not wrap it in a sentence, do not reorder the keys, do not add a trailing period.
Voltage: {"value": 300, "unit": "V"}
